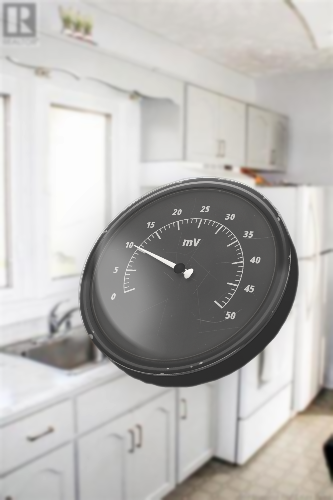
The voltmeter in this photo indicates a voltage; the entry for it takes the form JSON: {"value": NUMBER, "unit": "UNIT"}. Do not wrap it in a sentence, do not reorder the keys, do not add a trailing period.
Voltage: {"value": 10, "unit": "mV"}
